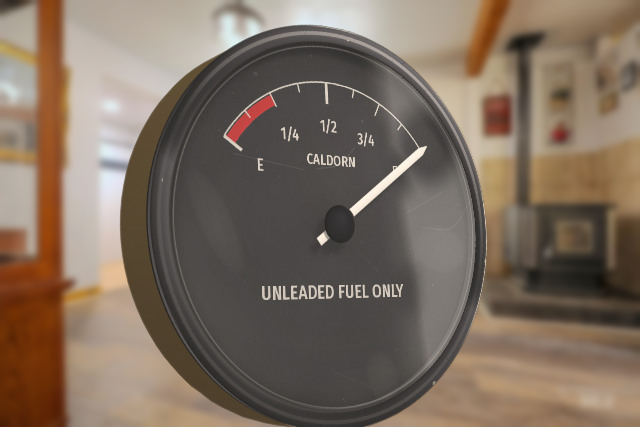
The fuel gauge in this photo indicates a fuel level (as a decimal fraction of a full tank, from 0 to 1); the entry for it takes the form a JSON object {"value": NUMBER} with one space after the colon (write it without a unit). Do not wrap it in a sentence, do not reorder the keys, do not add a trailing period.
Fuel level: {"value": 1}
